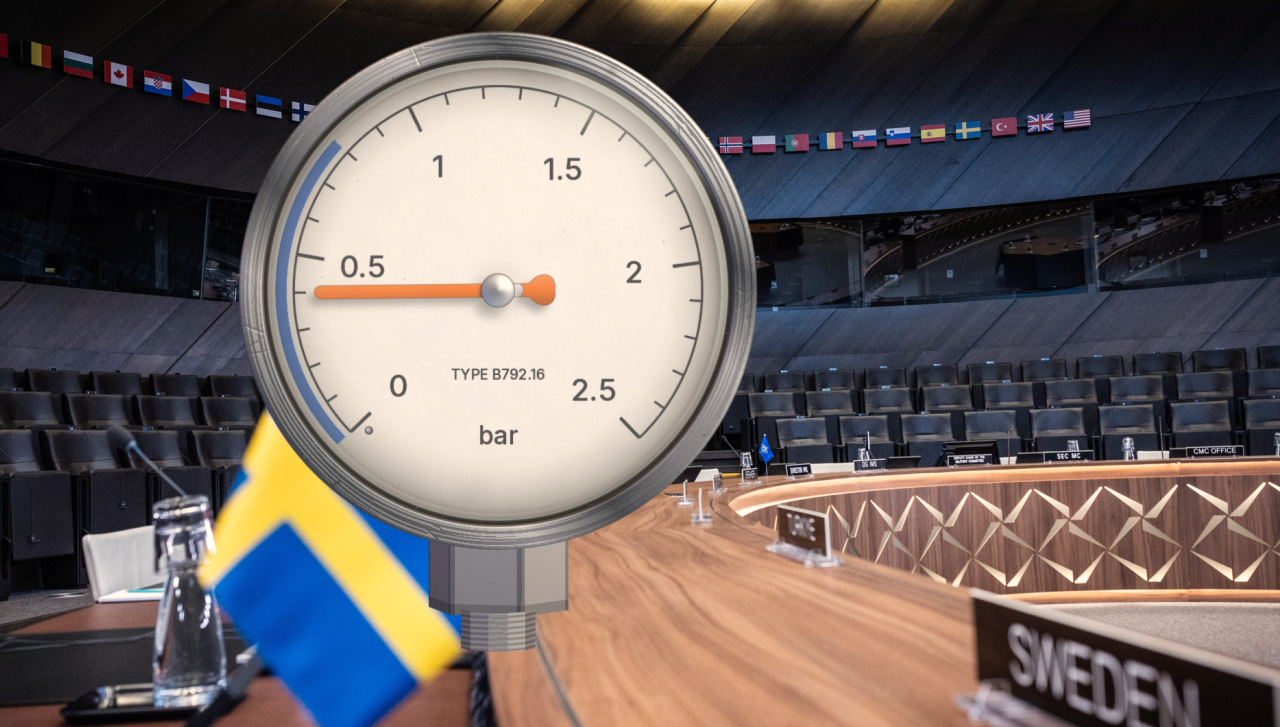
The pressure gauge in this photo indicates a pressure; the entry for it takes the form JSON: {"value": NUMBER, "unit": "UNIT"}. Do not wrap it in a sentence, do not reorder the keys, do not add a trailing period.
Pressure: {"value": 0.4, "unit": "bar"}
